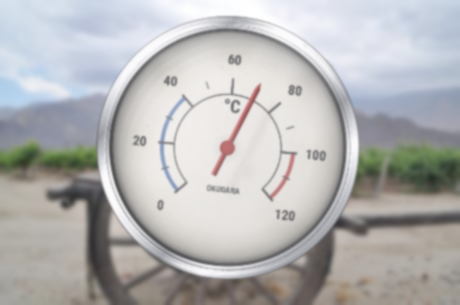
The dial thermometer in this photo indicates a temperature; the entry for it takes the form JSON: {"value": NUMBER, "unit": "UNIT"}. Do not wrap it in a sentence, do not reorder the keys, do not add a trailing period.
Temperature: {"value": 70, "unit": "°C"}
